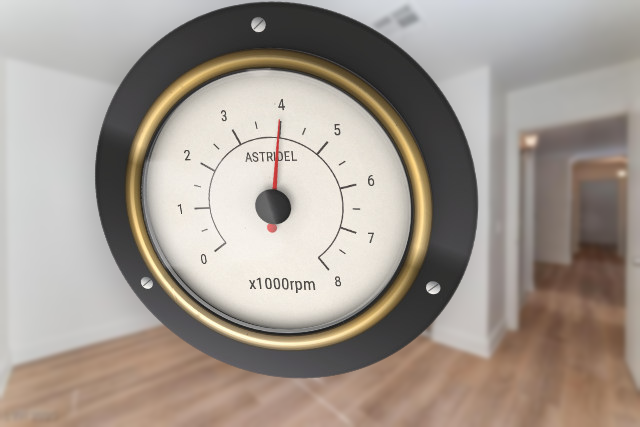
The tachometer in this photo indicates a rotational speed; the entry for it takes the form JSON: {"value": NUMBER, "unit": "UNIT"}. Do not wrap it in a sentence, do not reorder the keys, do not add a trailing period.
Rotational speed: {"value": 4000, "unit": "rpm"}
